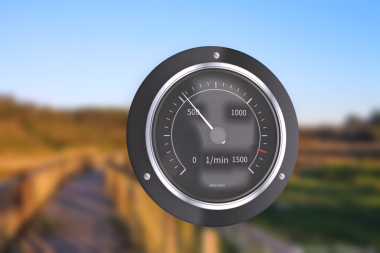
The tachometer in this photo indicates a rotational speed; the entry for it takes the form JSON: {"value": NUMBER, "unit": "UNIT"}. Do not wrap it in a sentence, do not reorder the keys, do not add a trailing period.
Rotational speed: {"value": 525, "unit": "rpm"}
